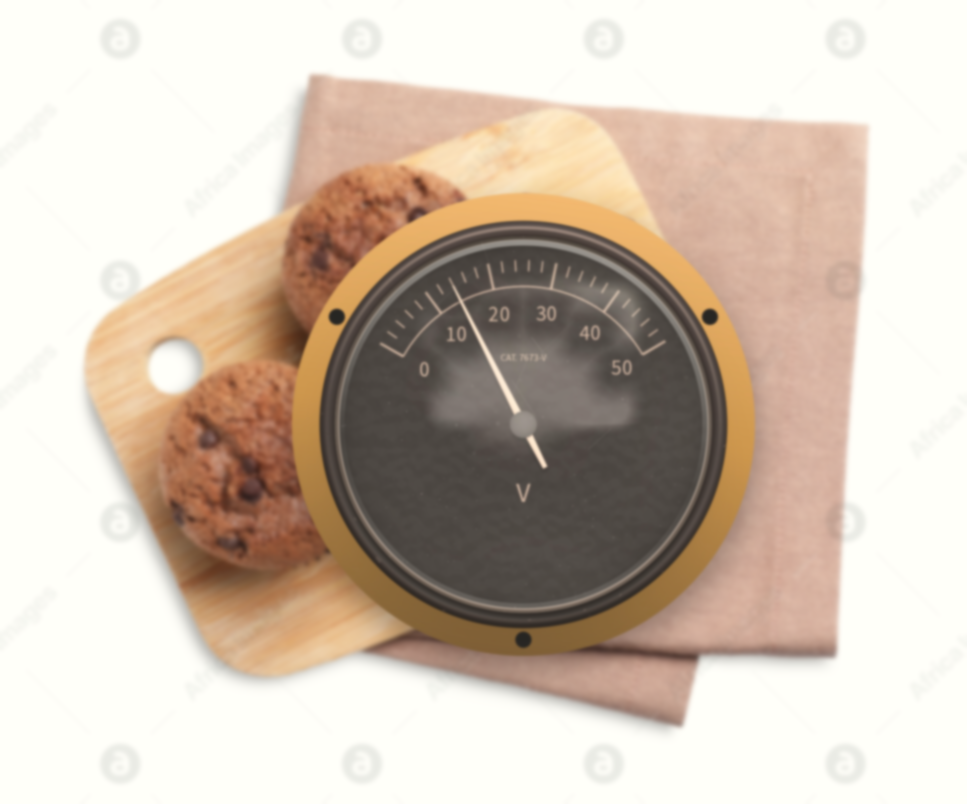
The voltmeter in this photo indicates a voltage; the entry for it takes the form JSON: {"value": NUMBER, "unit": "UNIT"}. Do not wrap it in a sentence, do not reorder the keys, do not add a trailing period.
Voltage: {"value": 14, "unit": "V"}
